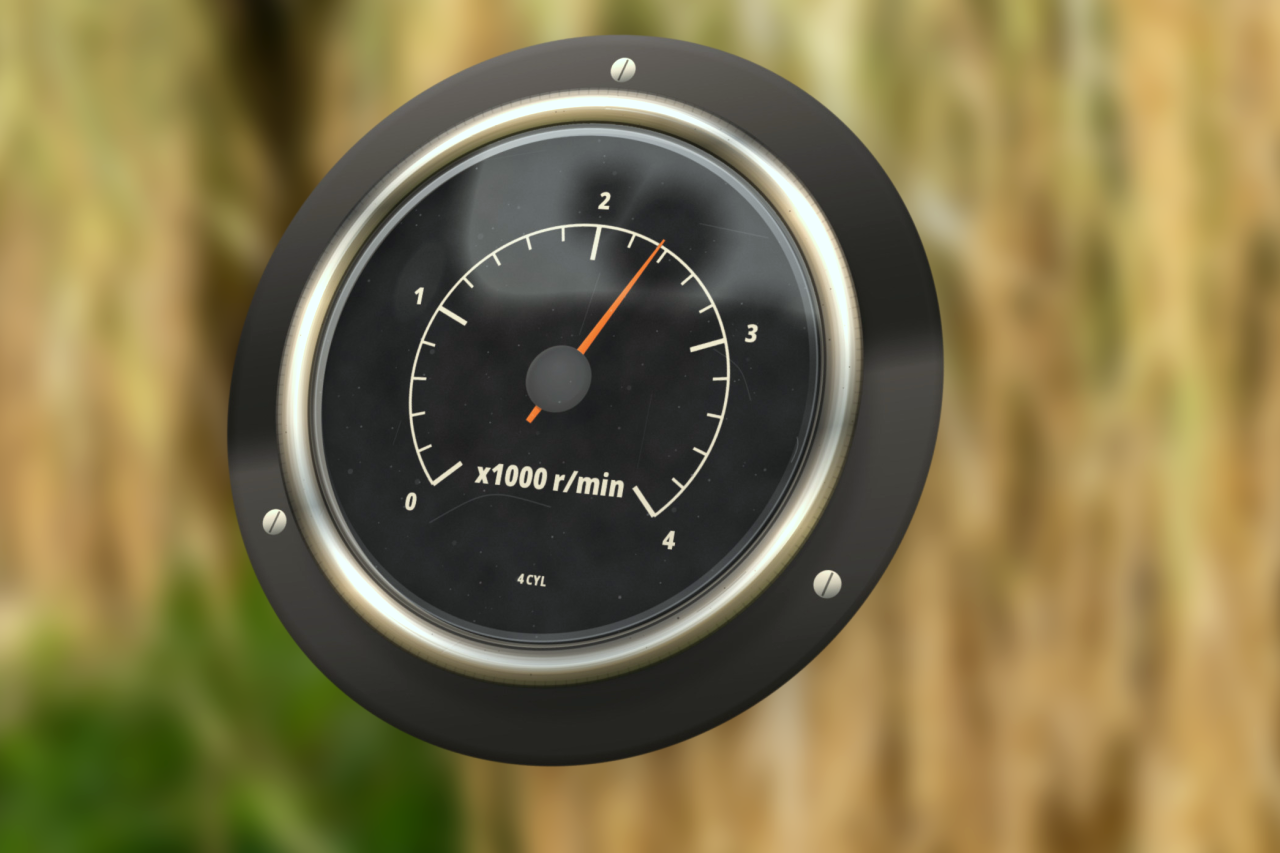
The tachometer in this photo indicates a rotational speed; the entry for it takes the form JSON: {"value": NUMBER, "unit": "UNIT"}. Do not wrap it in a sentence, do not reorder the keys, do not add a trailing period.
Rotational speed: {"value": 2400, "unit": "rpm"}
